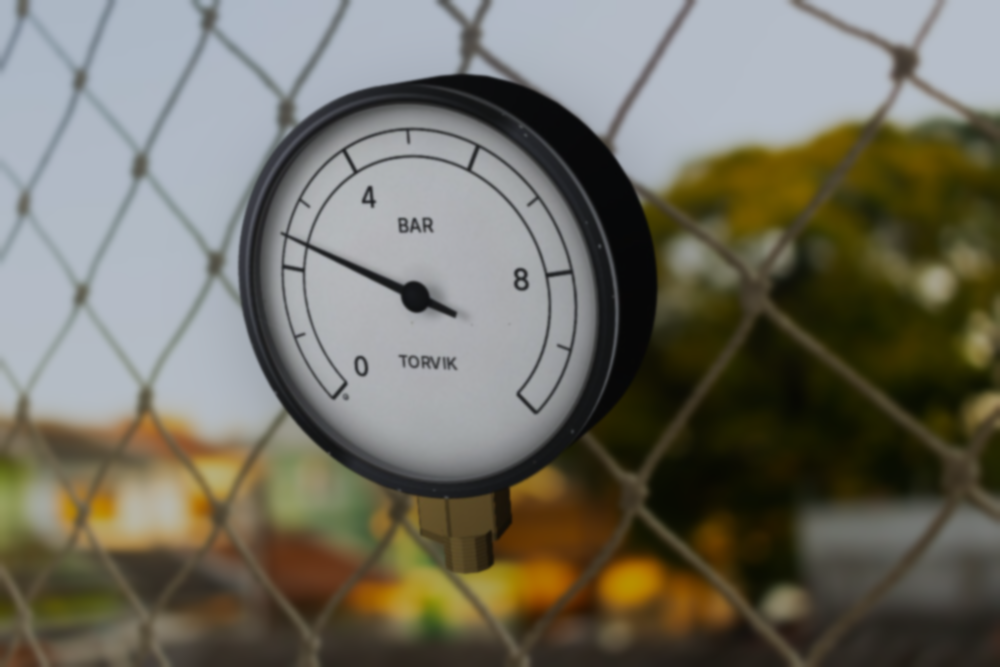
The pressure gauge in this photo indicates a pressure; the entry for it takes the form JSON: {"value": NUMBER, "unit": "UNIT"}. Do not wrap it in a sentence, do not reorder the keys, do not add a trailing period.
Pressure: {"value": 2.5, "unit": "bar"}
